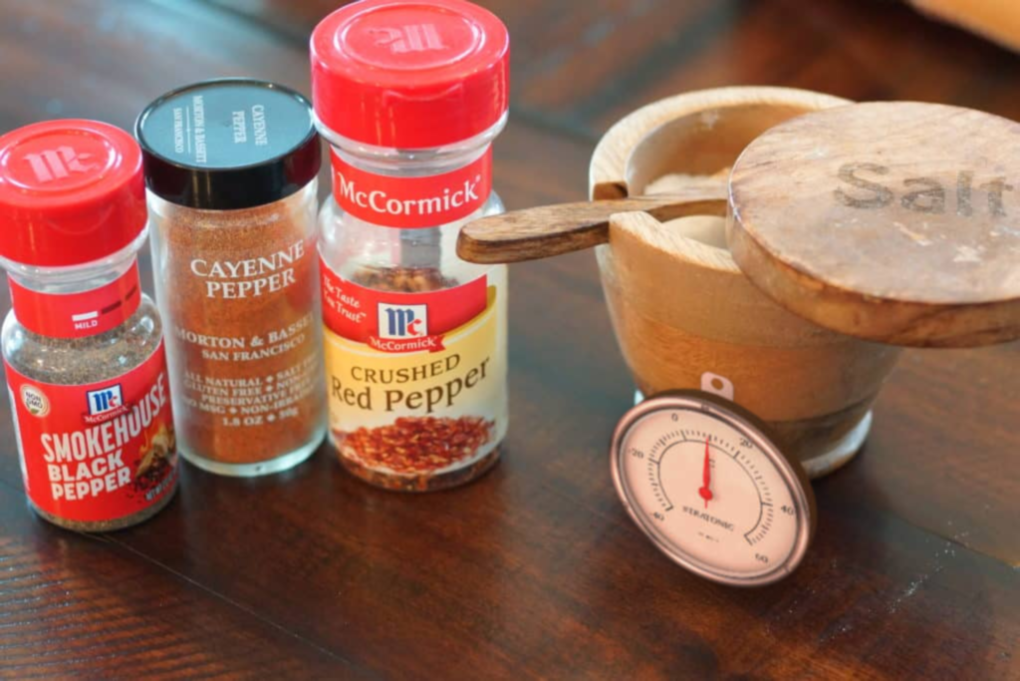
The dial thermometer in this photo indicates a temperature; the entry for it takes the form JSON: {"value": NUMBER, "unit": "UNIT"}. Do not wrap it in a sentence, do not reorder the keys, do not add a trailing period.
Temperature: {"value": 10, "unit": "°C"}
